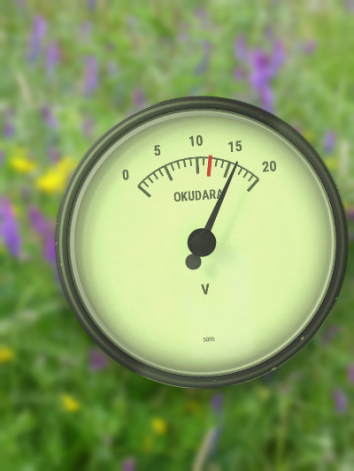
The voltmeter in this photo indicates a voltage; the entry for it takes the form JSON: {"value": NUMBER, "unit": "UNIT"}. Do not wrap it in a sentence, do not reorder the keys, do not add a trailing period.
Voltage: {"value": 16, "unit": "V"}
